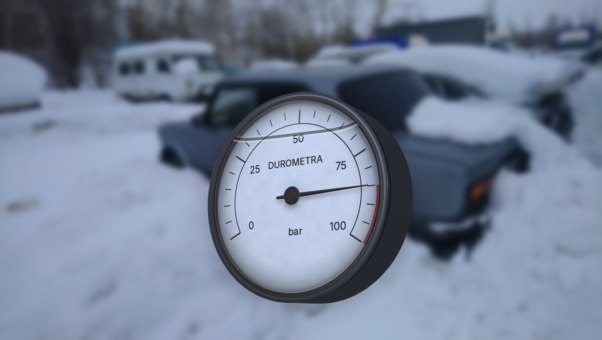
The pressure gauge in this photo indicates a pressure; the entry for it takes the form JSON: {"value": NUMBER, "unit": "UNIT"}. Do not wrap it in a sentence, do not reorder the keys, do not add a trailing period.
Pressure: {"value": 85, "unit": "bar"}
